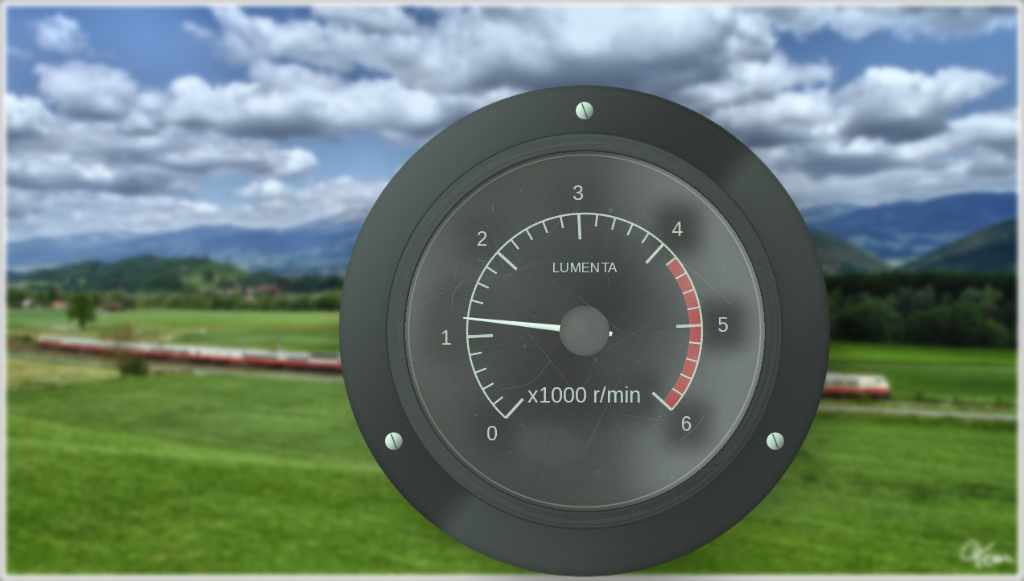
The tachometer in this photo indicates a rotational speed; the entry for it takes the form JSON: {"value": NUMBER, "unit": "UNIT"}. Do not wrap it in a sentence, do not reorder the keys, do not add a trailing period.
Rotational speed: {"value": 1200, "unit": "rpm"}
